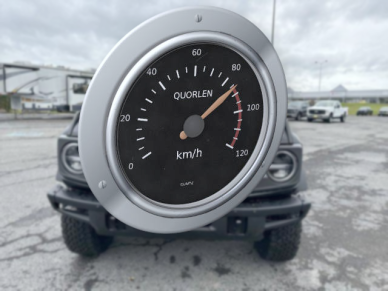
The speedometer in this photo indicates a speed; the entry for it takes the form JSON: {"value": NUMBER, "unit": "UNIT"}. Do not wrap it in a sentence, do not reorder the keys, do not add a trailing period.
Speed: {"value": 85, "unit": "km/h"}
